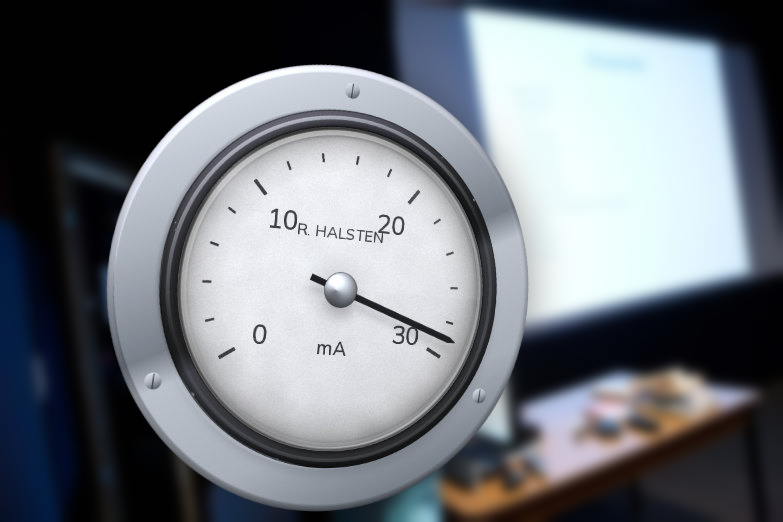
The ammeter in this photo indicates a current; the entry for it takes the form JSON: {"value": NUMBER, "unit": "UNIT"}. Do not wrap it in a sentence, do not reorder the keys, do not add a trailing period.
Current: {"value": 29, "unit": "mA"}
